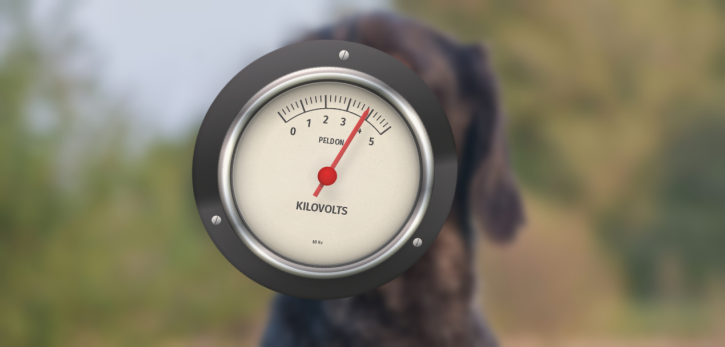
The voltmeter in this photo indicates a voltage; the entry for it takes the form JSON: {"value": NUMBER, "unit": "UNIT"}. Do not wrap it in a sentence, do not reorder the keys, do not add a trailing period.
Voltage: {"value": 3.8, "unit": "kV"}
